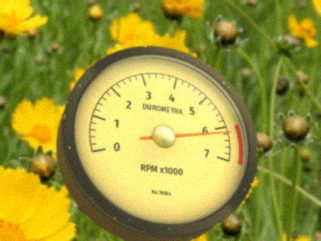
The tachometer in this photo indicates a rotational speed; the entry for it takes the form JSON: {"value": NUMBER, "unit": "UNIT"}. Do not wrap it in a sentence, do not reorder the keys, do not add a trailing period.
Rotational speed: {"value": 6200, "unit": "rpm"}
